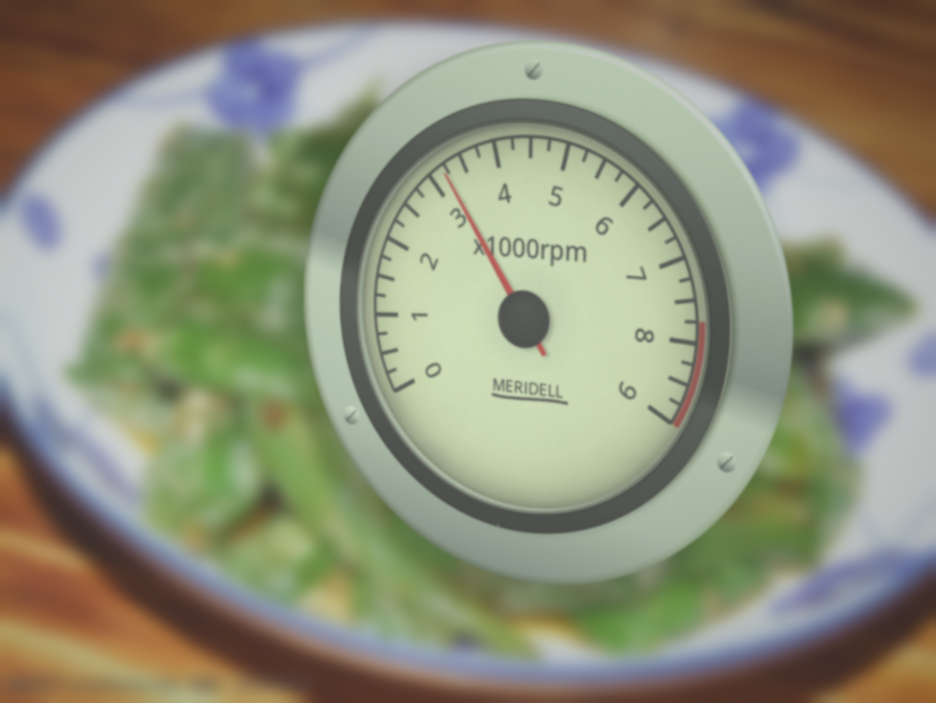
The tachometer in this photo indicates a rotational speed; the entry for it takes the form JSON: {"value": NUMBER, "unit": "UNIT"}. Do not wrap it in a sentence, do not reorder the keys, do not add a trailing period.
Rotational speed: {"value": 3250, "unit": "rpm"}
